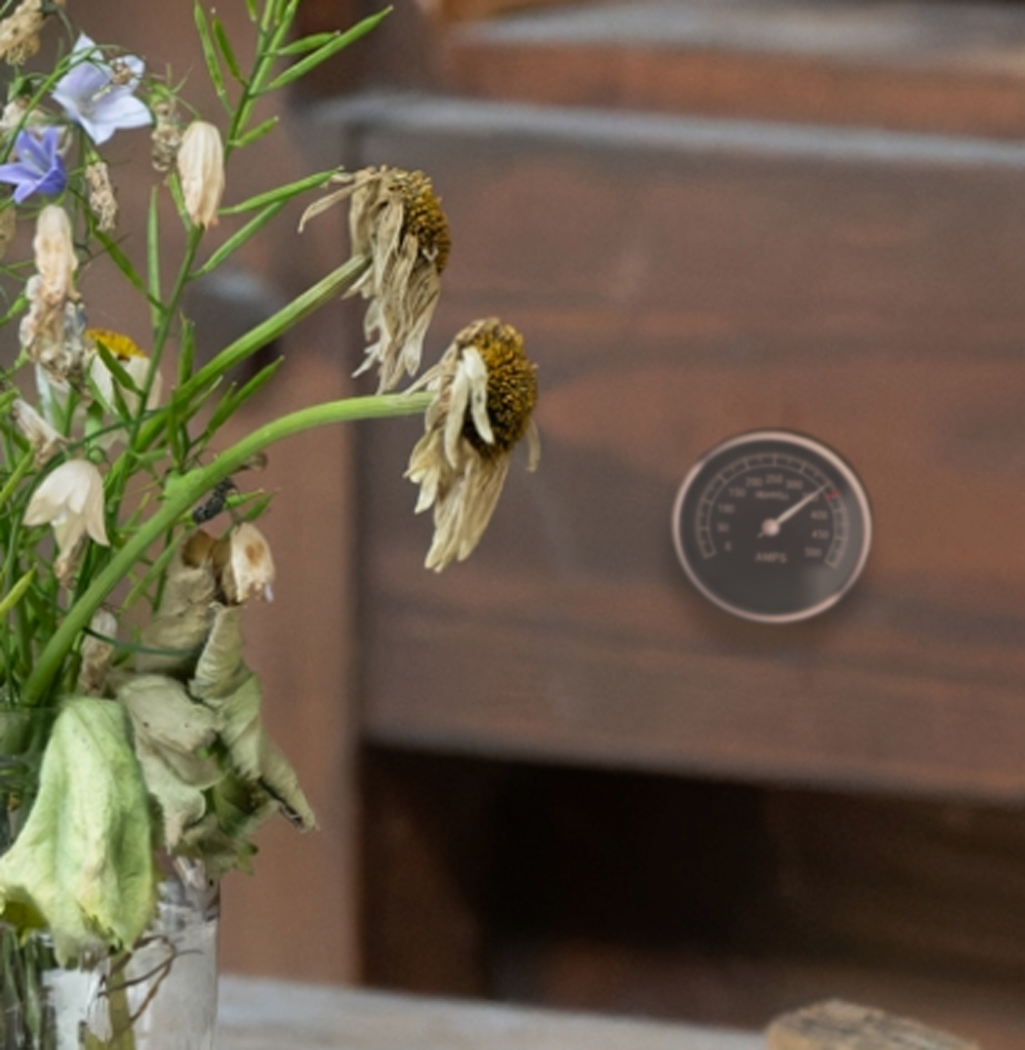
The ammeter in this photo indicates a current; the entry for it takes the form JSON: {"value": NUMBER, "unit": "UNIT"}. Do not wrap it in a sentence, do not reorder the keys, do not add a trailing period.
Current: {"value": 350, "unit": "A"}
